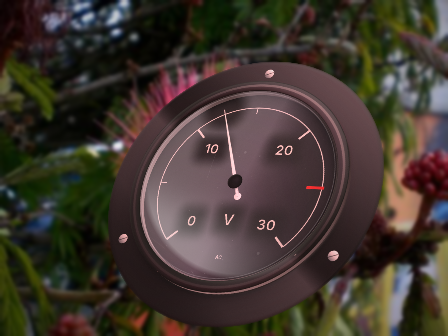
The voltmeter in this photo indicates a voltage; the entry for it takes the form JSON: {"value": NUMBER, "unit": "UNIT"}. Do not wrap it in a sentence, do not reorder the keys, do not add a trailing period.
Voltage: {"value": 12.5, "unit": "V"}
